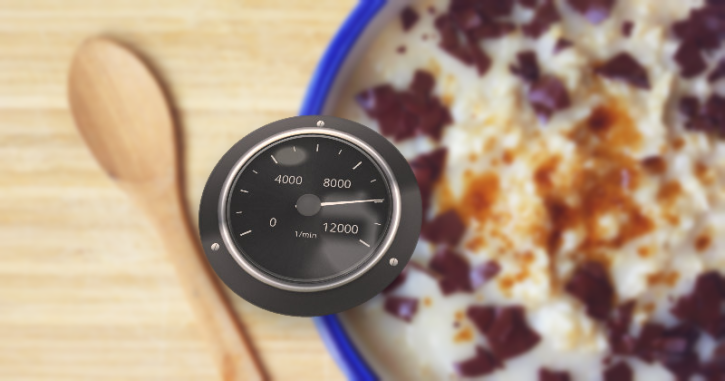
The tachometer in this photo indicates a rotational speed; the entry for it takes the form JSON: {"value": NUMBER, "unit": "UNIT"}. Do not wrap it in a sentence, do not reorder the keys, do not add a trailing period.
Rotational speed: {"value": 10000, "unit": "rpm"}
